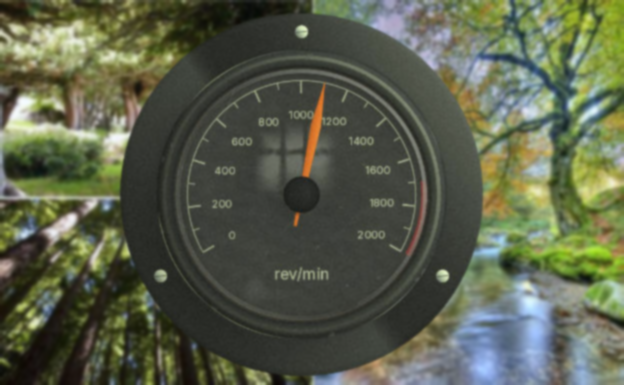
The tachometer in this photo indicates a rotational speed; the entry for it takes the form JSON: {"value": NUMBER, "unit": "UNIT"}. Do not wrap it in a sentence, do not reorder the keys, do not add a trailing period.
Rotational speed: {"value": 1100, "unit": "rpm"}
